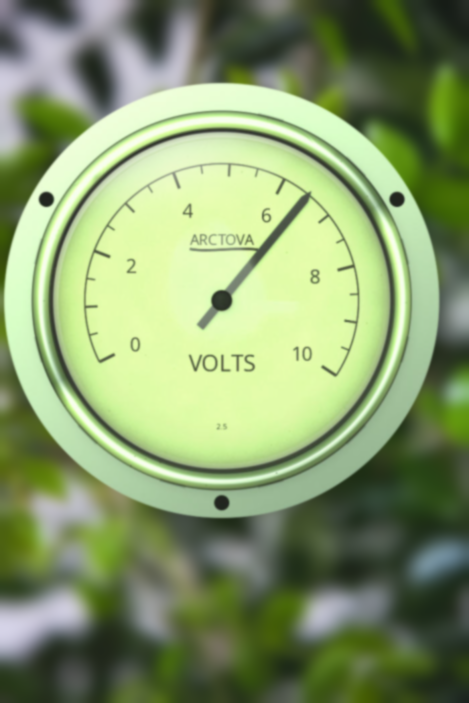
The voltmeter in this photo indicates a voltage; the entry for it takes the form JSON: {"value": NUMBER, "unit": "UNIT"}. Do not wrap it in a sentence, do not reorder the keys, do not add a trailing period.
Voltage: {"value": 6.5, "unit": "V"}
